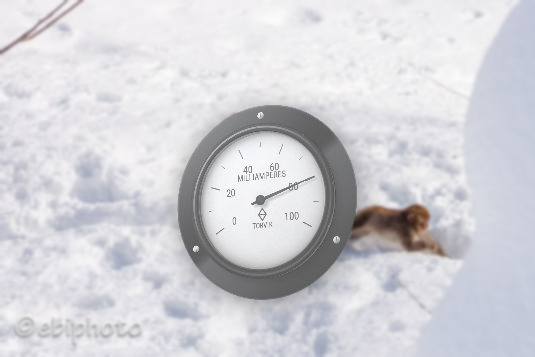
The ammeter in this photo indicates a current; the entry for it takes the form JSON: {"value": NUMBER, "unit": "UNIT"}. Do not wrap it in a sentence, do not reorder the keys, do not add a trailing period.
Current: {"value": 80, "unit": "mA"}
